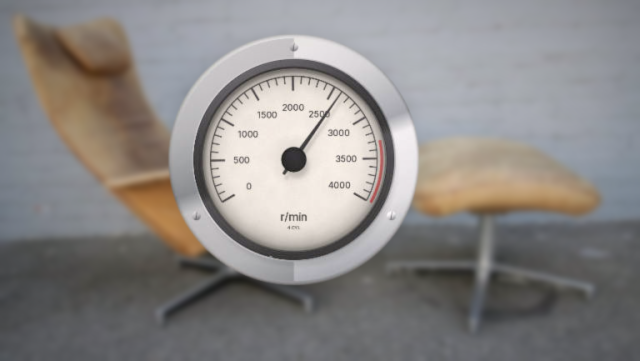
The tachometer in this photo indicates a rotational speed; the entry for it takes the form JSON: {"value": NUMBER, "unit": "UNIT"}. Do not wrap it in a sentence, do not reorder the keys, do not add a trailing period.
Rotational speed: {"value": 2600, "unit": "rpm"}
